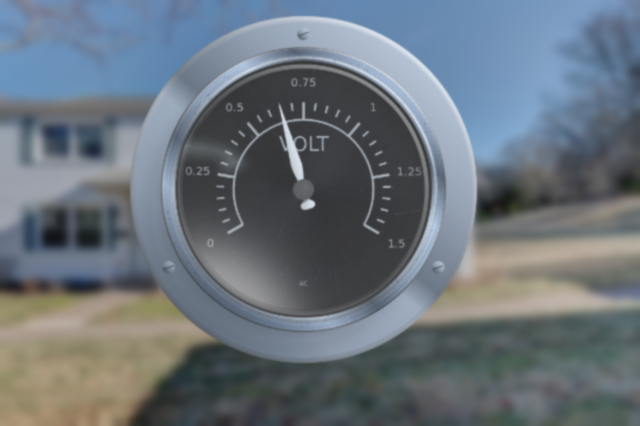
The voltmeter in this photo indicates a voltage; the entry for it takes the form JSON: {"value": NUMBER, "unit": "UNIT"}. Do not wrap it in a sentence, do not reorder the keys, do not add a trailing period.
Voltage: {"value": 0.65, "unit": "V"}
